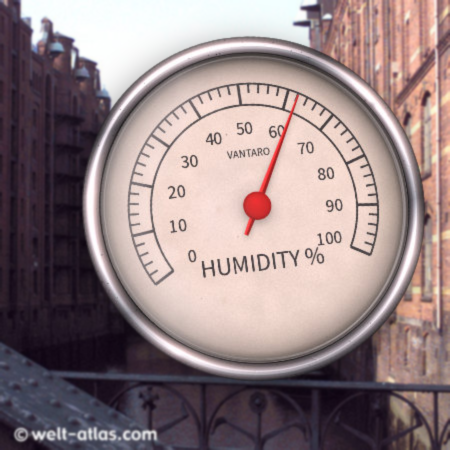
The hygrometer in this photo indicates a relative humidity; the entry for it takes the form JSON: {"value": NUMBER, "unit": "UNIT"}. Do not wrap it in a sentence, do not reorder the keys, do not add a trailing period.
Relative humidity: {"value": 62, "unit": "%"}
